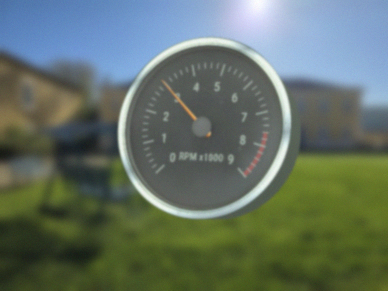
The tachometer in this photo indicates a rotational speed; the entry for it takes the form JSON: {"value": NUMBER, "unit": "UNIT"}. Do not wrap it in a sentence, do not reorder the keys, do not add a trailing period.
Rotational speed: {"value": 3000, "unit": "rpm"}
